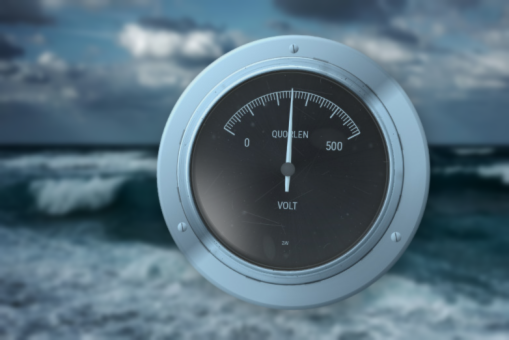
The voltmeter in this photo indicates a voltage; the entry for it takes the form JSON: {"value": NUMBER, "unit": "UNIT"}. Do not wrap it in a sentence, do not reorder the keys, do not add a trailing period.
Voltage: {"value": 250, "unit": "V"}
